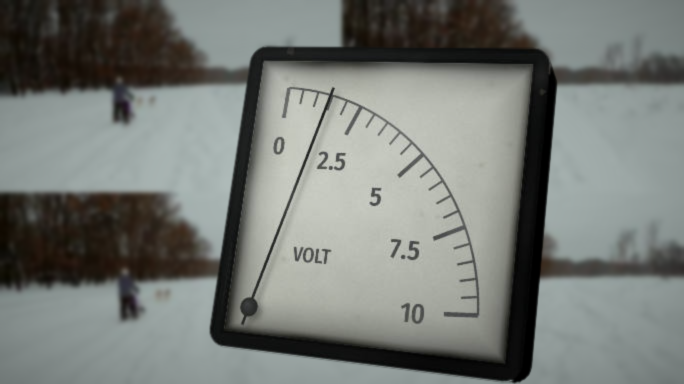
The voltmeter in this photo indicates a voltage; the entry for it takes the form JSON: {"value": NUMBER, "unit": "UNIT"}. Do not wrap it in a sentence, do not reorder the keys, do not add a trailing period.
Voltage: {"value": 1.5, "unit": "V"}
